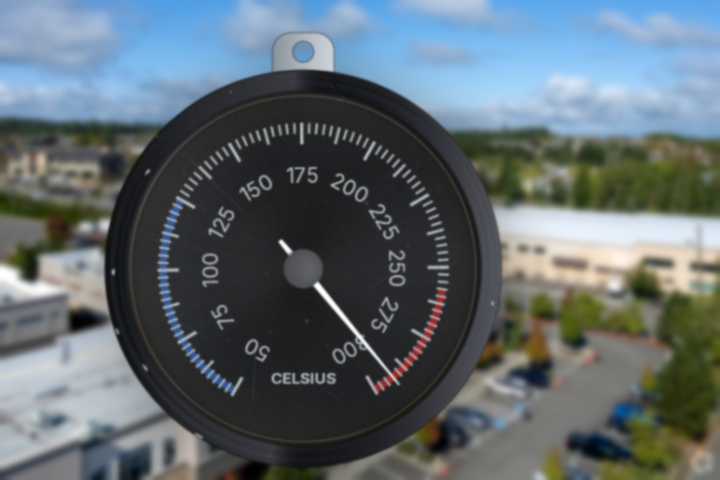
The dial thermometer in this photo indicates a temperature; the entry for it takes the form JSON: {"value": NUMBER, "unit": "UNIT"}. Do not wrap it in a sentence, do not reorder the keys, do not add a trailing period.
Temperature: {"value": 292.5, "unit": "°C"}
